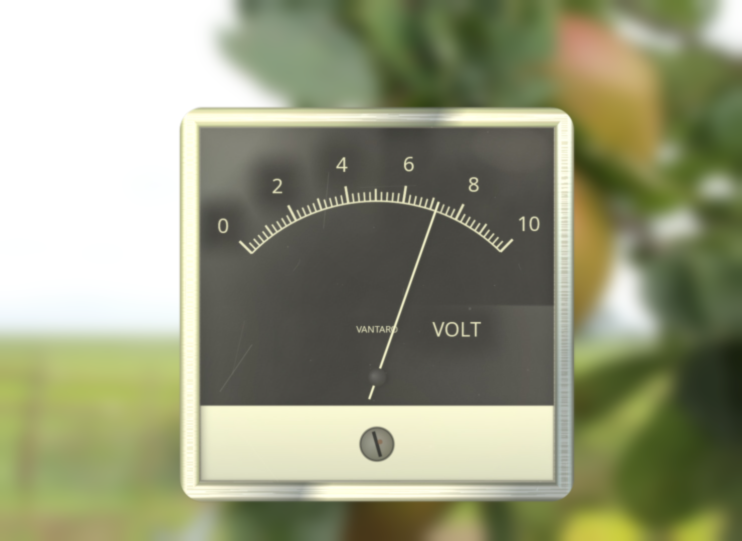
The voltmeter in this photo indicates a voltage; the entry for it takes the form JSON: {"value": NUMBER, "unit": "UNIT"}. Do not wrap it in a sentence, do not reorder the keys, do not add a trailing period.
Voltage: {"value": 7.2, "unit": "V"}
